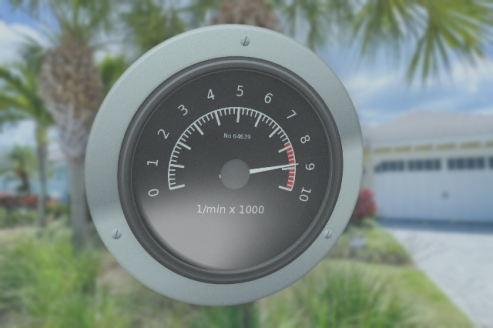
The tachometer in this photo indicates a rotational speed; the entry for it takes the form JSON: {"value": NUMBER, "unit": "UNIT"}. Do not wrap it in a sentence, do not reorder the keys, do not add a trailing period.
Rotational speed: {"value": 8800, "unit": "rpm"}
